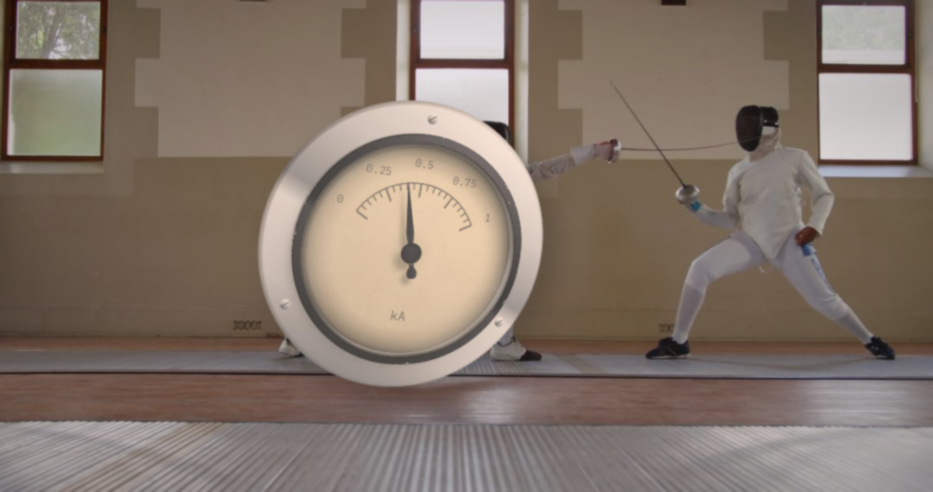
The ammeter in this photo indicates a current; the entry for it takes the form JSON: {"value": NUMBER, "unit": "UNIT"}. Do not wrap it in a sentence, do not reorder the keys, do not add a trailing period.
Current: {"value": 0.4, "unit": "kA"}
